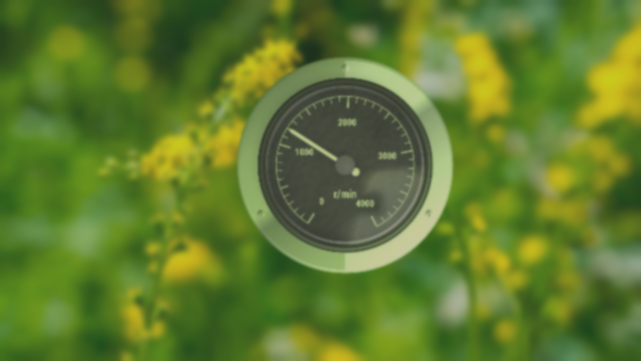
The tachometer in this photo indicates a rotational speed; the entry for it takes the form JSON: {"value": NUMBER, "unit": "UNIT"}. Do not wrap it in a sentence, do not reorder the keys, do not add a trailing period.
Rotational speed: {"value": 1200, "unit": "rpm"}
